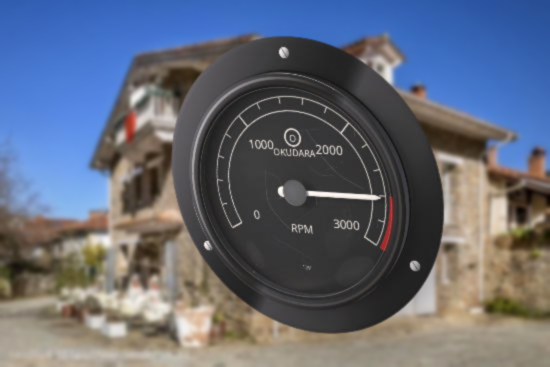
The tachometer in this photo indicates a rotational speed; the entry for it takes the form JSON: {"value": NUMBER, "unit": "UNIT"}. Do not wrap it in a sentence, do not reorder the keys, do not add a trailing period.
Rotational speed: {"value": 2600, "unit": "rpm"}
